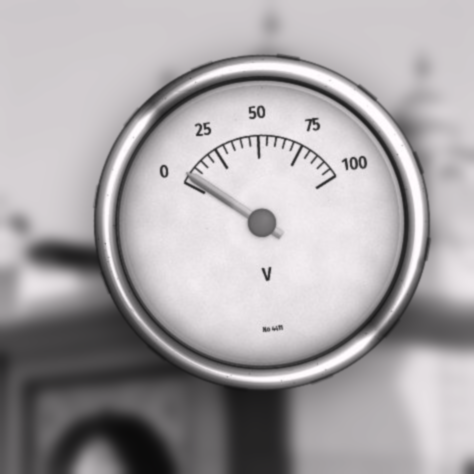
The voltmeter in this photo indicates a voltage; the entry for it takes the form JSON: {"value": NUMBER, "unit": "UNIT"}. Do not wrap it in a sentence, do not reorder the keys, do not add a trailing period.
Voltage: {"value": 5, "unit": "V"}
